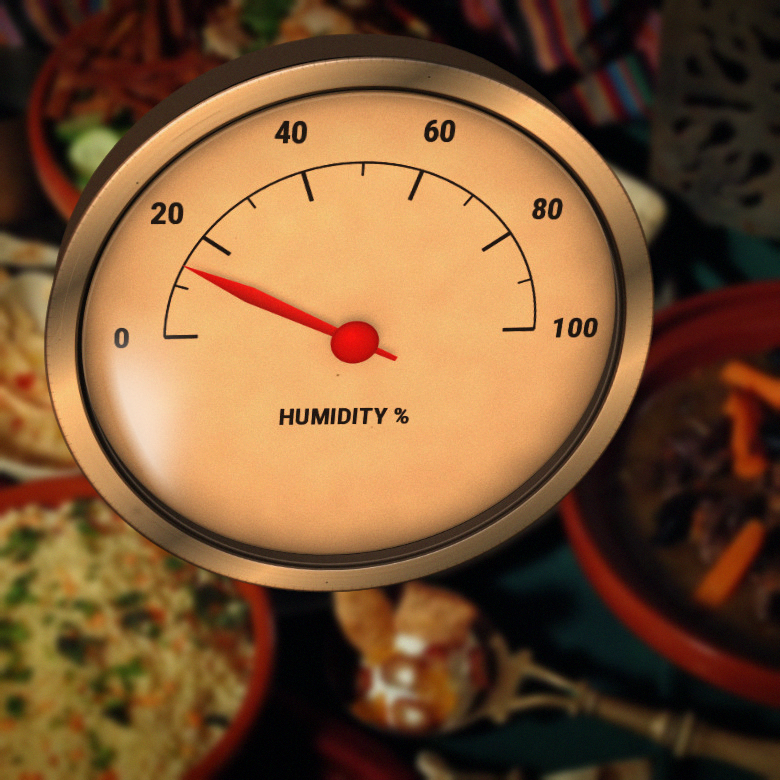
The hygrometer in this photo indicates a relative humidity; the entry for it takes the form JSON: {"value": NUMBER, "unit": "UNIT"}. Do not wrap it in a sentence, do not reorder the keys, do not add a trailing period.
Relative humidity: {"value": 15, "unit": "%"}
